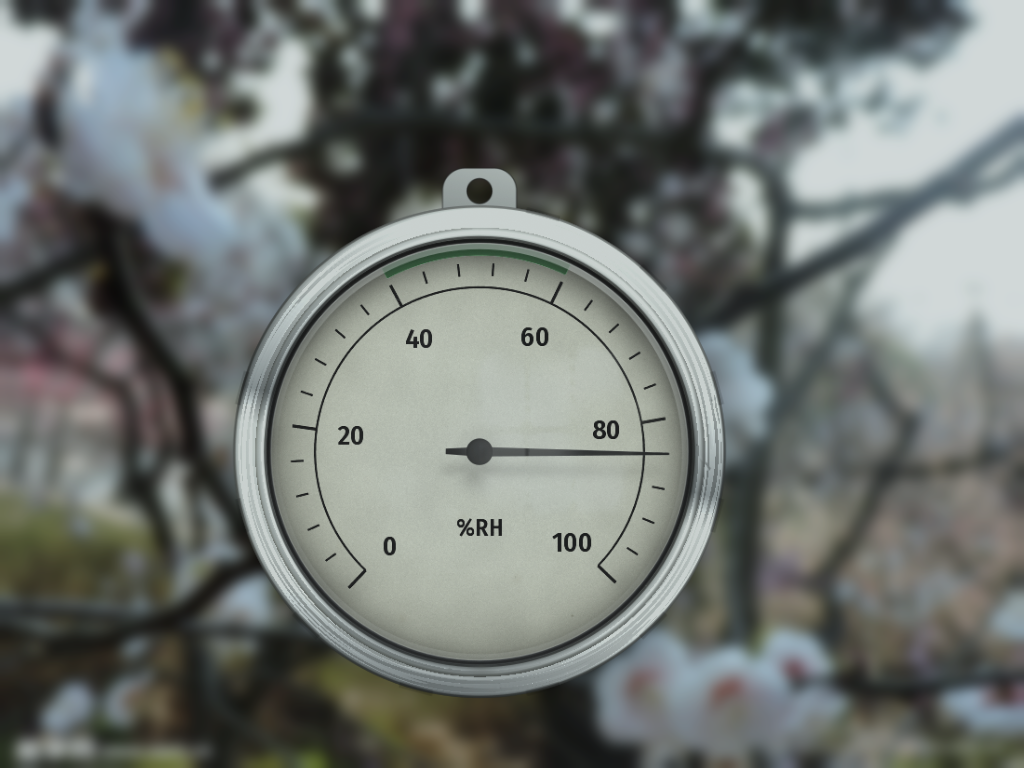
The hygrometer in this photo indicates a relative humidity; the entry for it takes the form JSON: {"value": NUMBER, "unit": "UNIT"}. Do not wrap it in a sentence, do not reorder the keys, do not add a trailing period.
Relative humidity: {"value": 84, "unit": "%"}
